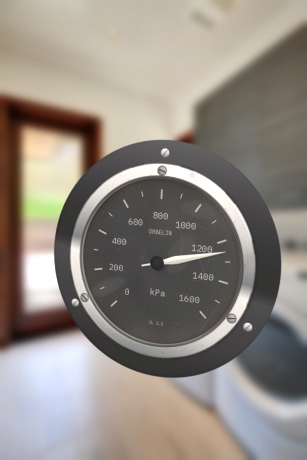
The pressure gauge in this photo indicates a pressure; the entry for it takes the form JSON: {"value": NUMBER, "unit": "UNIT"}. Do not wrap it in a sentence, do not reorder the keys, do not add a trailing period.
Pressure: {"value": 1250, "unit": "kPa"}
